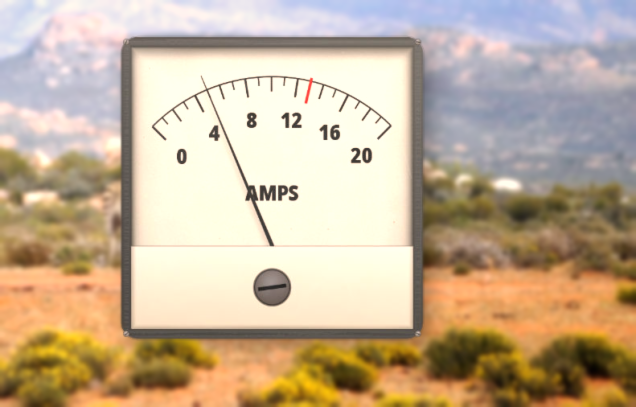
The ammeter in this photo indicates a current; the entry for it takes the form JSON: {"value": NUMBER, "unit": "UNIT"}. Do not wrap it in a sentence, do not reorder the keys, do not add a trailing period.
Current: {"value": 5, "unit": "A"}
